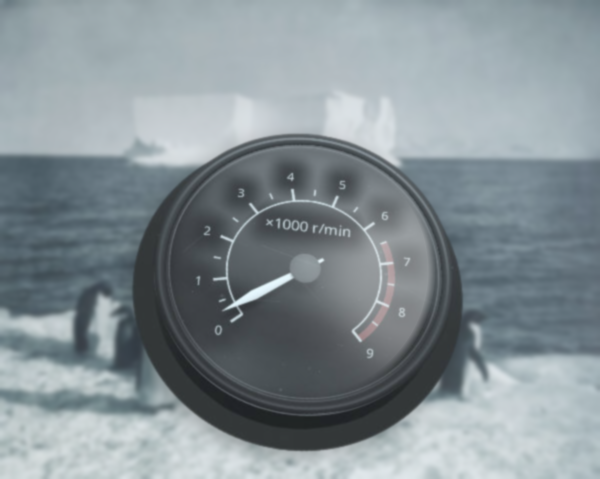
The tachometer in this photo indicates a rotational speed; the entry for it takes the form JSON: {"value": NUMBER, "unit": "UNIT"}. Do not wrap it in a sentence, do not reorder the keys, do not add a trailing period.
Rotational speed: {"value": 250, "unit": "rpm"}
